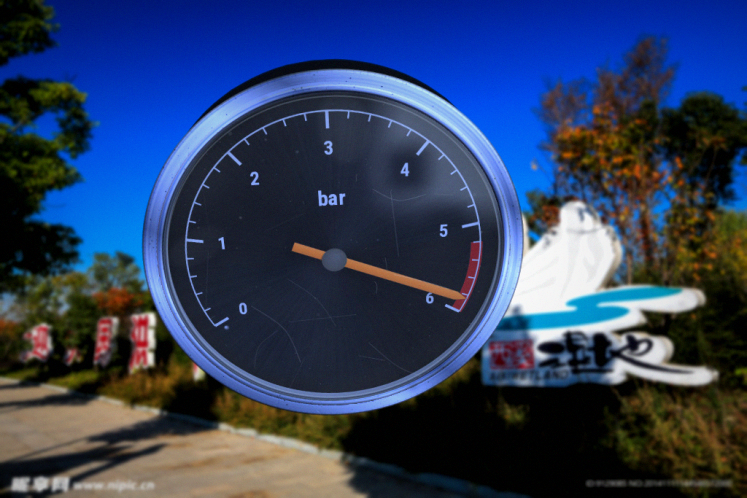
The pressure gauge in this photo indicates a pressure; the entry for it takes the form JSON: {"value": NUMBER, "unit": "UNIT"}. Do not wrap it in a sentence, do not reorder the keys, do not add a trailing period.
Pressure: {"value": 5.8, "unit": "bar"}
